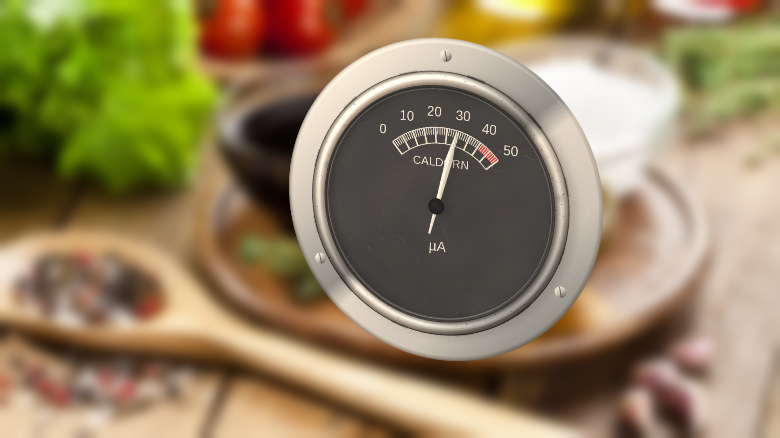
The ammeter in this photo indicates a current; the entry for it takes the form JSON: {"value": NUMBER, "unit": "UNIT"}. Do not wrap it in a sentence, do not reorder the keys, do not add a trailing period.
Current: {"value": 30, "unit": "µA"}
